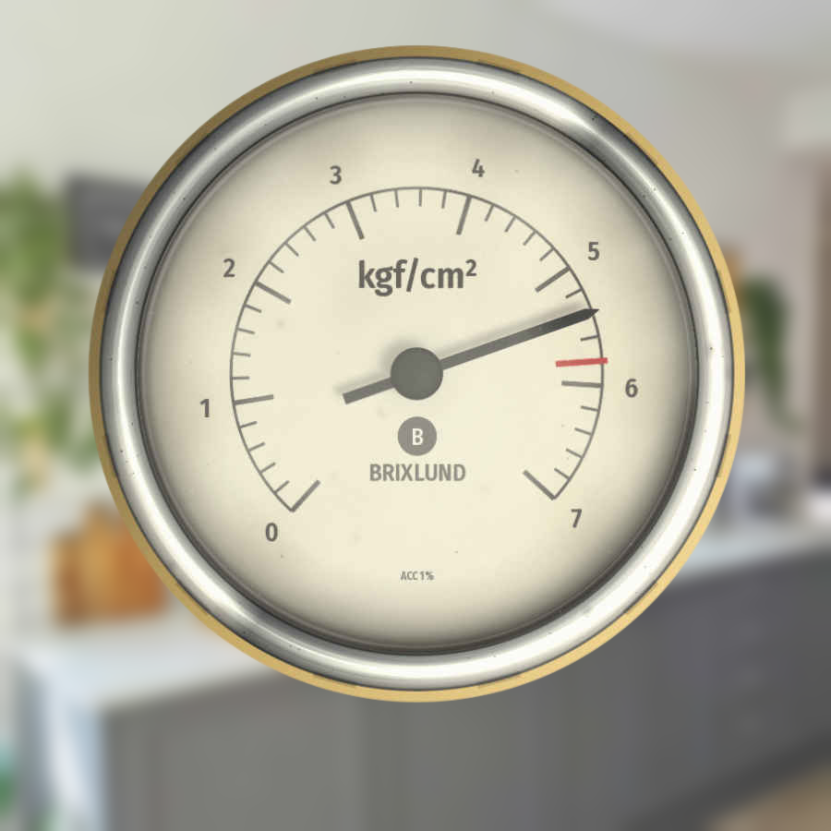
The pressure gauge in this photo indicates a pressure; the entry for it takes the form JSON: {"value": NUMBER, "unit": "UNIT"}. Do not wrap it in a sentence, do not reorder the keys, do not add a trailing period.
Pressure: {"value": 5.4, "unit": "kg/cm²"}
